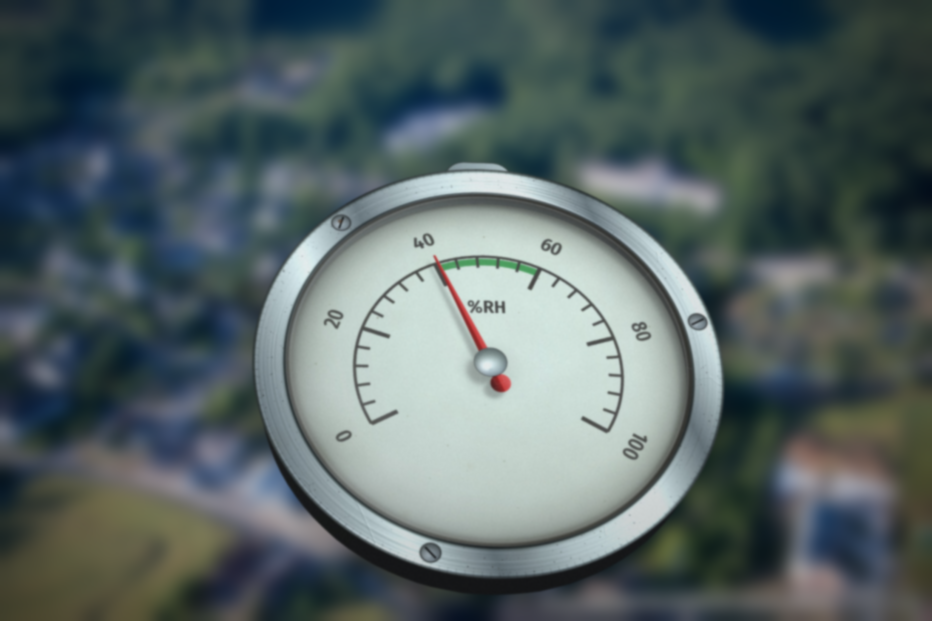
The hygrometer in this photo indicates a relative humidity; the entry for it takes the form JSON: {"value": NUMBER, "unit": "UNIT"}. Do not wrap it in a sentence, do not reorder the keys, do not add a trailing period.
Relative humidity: {"value": 40, "unit": "%"}
